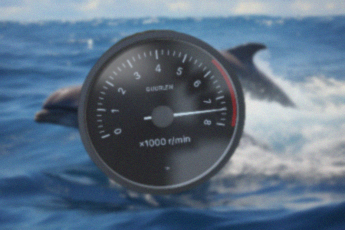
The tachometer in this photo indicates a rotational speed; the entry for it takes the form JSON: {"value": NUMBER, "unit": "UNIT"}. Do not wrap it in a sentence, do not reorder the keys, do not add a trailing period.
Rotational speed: {"value": 7400, "unit": "rpm"}
